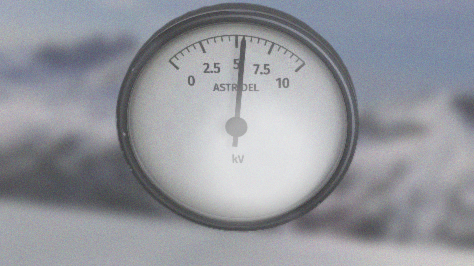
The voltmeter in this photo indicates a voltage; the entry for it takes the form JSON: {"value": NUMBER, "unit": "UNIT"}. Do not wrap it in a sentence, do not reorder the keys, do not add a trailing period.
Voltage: {"value": 5.5, "unit": "kV"}
